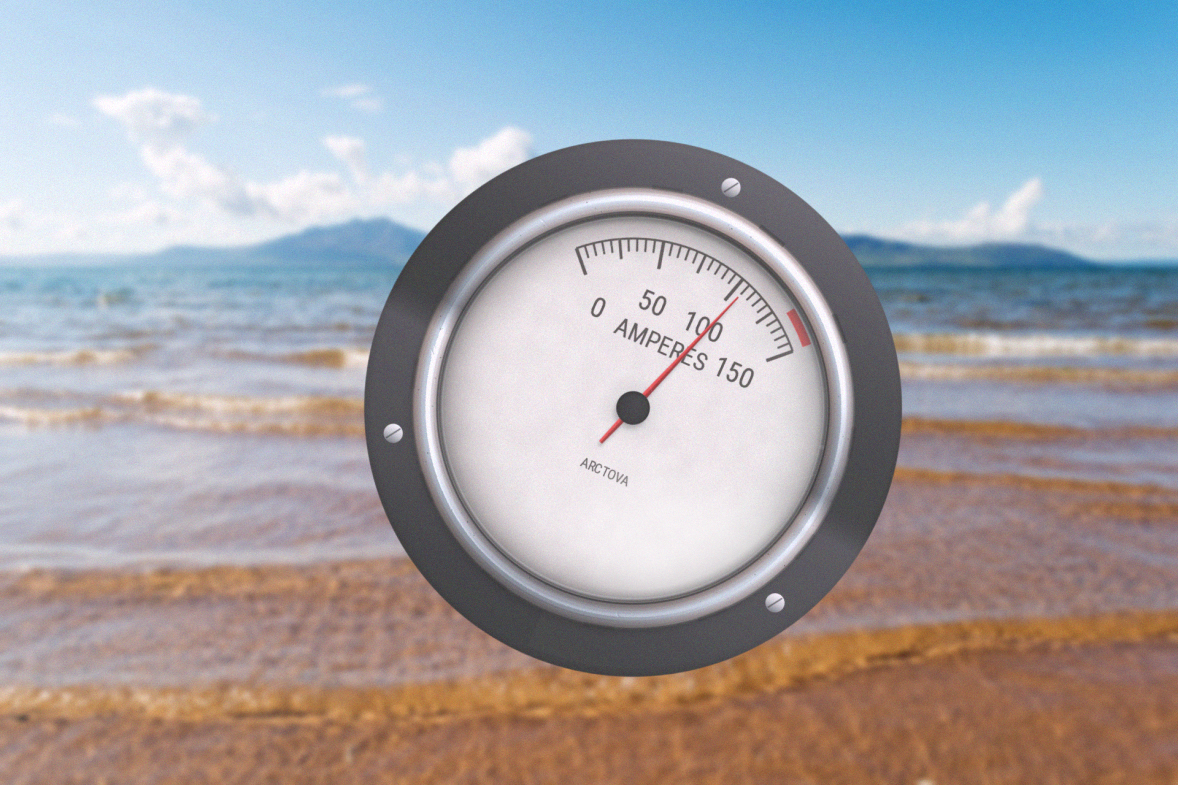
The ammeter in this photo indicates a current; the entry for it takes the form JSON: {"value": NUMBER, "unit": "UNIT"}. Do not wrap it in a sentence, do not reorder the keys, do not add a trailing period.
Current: {"value": 105, "unit": "A"}
